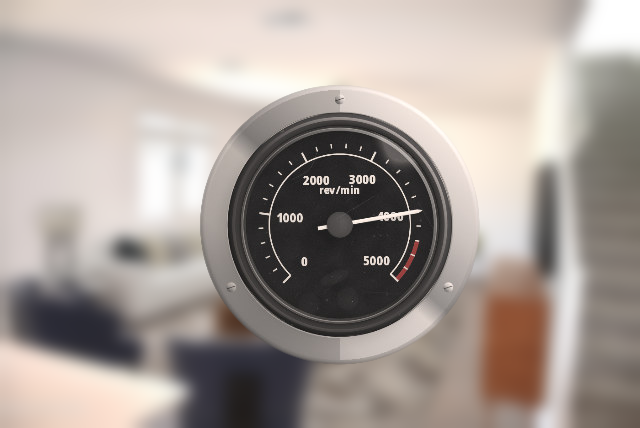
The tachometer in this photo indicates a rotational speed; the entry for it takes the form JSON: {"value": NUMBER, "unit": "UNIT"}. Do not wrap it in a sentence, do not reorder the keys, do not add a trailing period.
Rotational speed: {"value": 4000, "unit": "rpm"}
